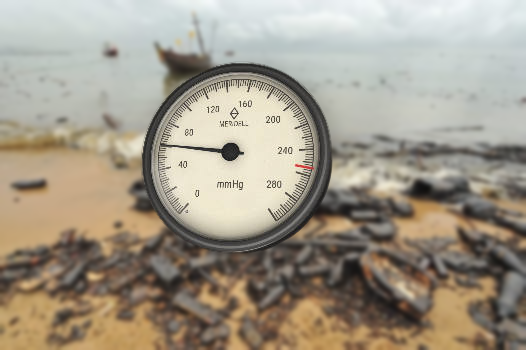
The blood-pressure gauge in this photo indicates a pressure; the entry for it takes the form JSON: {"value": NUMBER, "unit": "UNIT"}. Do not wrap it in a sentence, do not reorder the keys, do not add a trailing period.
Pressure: {"value": 60, "unit": "mmHg"}
